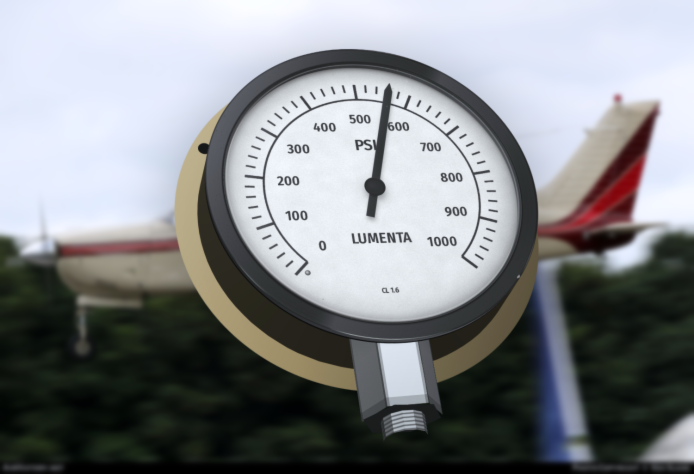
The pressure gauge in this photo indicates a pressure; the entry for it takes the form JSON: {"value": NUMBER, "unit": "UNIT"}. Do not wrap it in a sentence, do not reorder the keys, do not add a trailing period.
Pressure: {"value": 560, "unit": "psi"}
